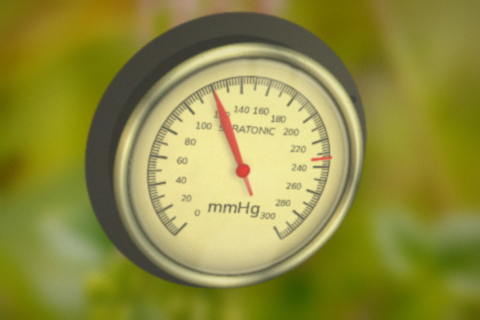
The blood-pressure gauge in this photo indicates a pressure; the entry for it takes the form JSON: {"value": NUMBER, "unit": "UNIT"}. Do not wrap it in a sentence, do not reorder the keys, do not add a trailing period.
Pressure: {"value": 120, "unit": "mmHg"}
